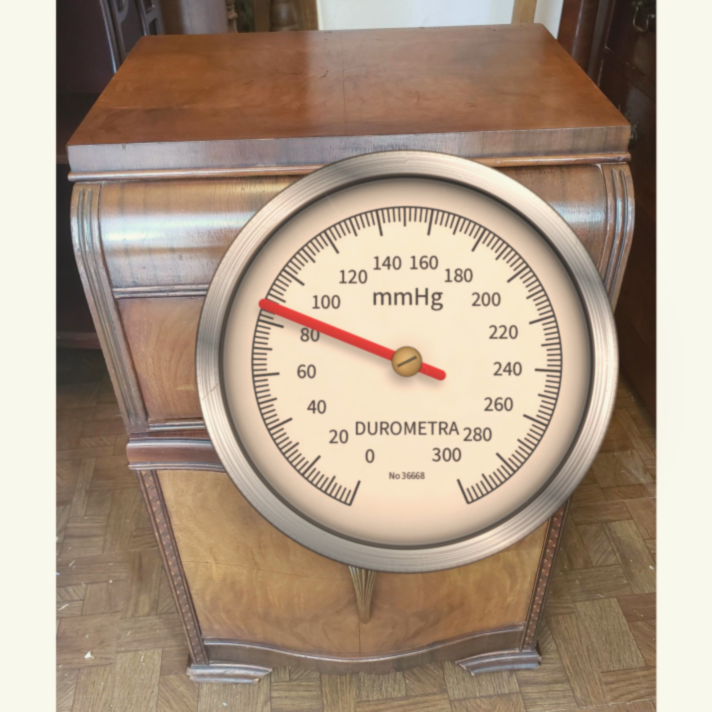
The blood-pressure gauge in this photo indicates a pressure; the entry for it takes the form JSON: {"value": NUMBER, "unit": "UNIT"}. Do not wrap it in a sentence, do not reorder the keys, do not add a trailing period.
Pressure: {"value": 86, "unit": "mmHg"}
